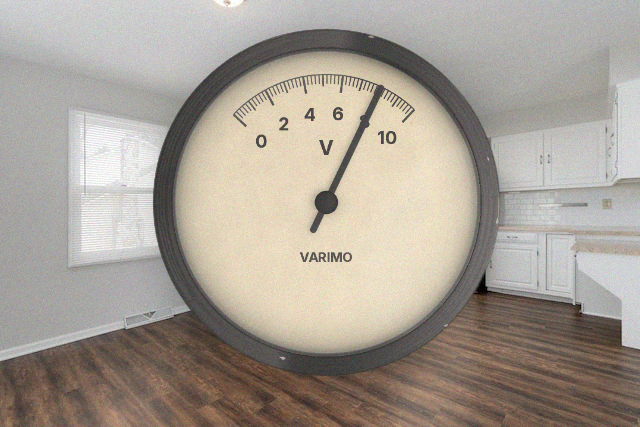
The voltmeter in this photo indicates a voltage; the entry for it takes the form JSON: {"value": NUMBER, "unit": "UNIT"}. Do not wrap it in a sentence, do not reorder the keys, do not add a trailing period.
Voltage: {"value": 8, "unit": "V"}
